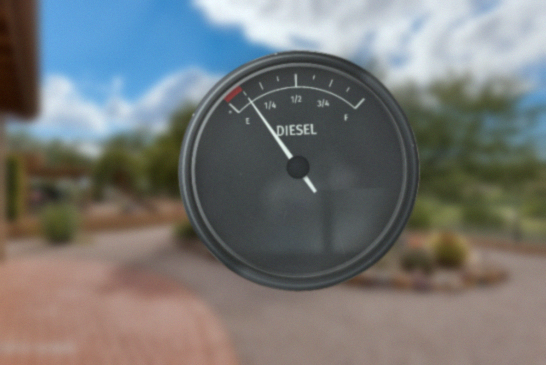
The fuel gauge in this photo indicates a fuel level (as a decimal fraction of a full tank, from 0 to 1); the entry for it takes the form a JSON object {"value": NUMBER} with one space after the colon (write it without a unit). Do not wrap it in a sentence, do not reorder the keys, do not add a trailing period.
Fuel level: {"value": 0.125}
